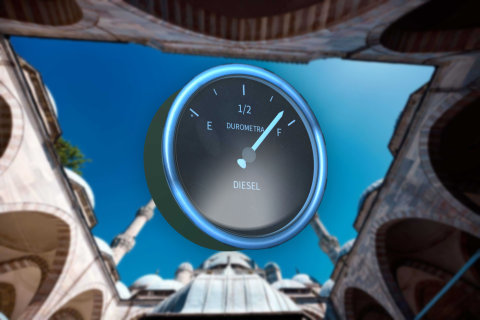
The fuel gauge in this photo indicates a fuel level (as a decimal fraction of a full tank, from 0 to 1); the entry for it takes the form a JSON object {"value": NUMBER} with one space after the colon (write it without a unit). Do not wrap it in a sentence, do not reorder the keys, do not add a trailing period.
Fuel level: {"value": 0.875}
